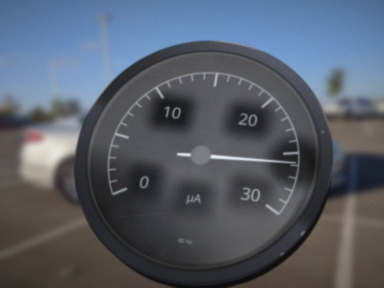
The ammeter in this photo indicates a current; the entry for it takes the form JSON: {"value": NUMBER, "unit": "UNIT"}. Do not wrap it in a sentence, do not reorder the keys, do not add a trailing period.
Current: {"value": 26, "unit": "µA"}
